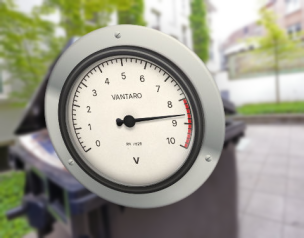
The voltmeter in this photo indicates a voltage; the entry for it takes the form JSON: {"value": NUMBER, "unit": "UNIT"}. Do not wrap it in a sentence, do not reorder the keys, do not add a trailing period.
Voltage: {"value": 8.6, "unit": "V"}
